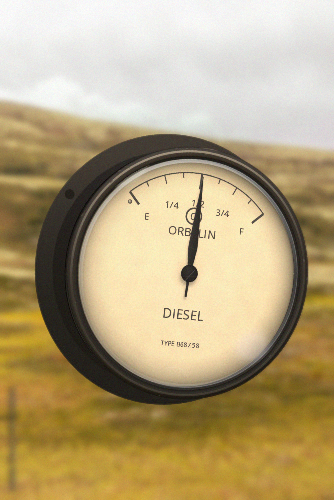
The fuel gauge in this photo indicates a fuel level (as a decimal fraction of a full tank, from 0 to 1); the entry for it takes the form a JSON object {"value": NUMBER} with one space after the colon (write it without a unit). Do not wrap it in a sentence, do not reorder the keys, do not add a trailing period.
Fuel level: {"value": 0.5}
